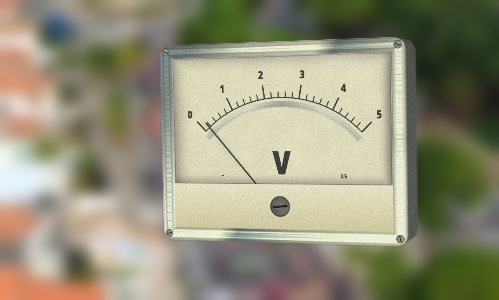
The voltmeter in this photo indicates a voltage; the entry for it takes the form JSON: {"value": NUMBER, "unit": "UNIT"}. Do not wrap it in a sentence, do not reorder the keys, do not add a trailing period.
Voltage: {"value": 0.2, "unit": "V"}
